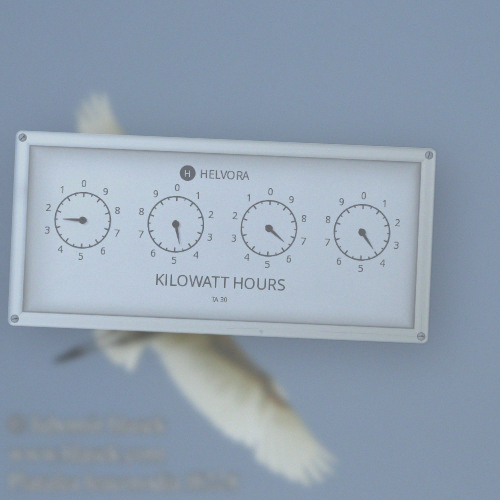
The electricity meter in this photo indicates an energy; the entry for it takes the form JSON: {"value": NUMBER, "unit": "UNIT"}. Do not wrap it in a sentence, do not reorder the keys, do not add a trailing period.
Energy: {"value": 2464, "unit": "kWh"}
